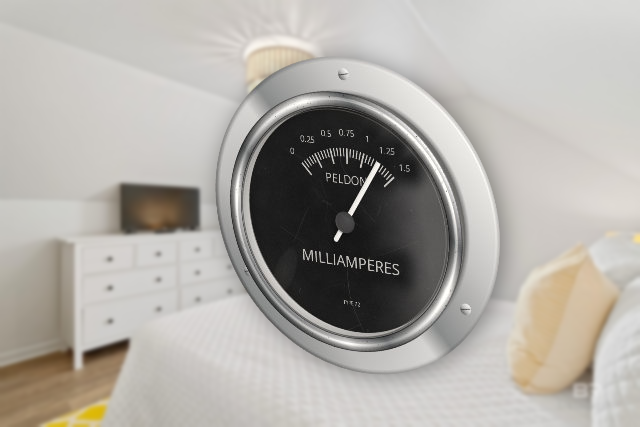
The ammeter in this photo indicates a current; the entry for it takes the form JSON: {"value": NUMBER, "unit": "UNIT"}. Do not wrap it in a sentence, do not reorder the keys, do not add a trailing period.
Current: {"value": 1.25, "unit": "mA"}
